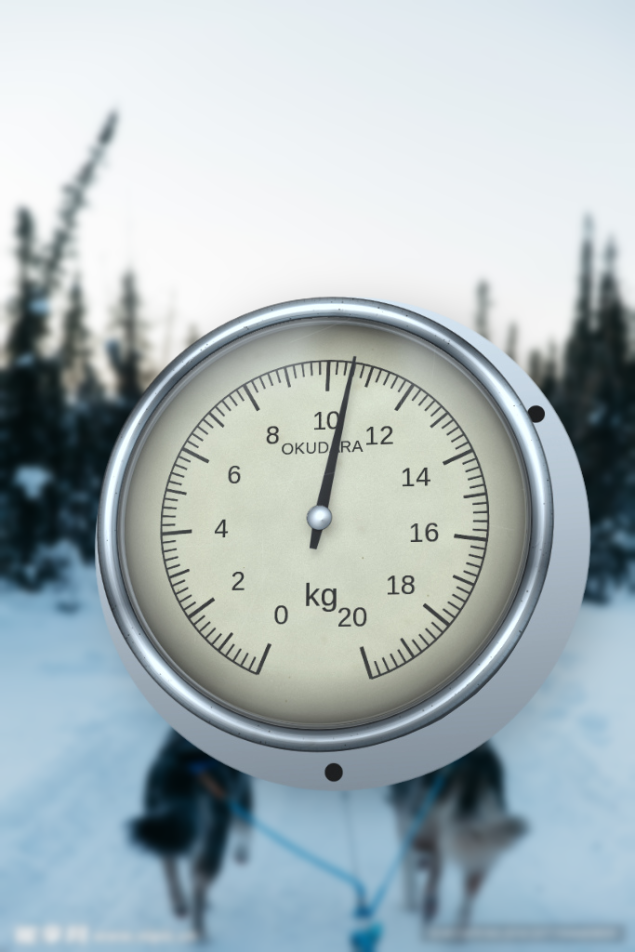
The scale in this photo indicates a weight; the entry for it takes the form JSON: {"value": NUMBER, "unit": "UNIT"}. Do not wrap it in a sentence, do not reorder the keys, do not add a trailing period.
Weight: {"value": 10.6, "unit": "kg"}
